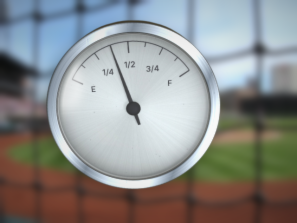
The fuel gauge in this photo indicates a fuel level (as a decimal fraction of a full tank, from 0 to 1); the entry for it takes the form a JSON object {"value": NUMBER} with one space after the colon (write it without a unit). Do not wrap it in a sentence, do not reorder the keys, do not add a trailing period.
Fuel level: {"value": 0.375}
